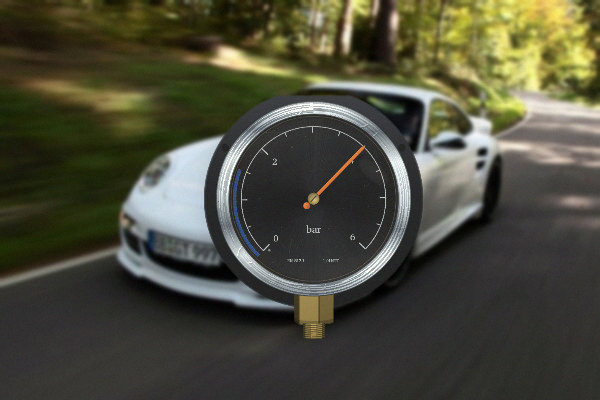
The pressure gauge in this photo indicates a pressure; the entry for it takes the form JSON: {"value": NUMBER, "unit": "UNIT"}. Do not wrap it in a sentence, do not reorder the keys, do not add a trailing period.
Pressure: {"value": 4, "unit": "bar"}
